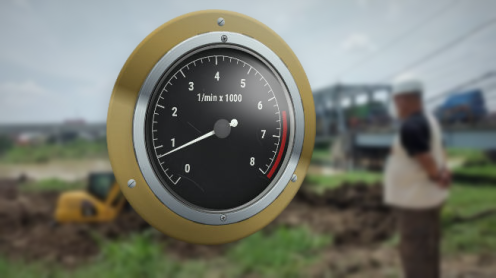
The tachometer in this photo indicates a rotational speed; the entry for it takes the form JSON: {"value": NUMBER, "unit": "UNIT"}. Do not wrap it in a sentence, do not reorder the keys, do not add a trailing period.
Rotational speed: {"value": 800, "unit": "rpm"}
